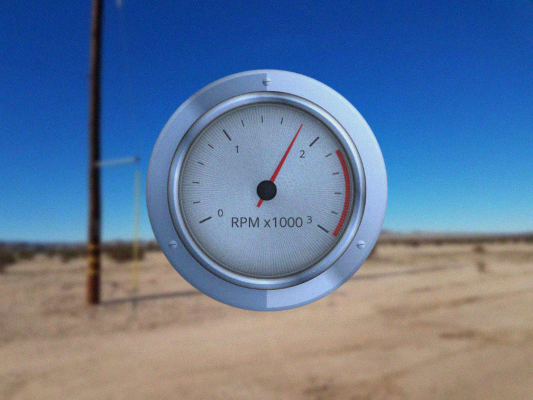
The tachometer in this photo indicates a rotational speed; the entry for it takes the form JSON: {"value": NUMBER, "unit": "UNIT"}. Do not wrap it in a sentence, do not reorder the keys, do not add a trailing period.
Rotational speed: {"value": 1800, "unit": "rpm"}
